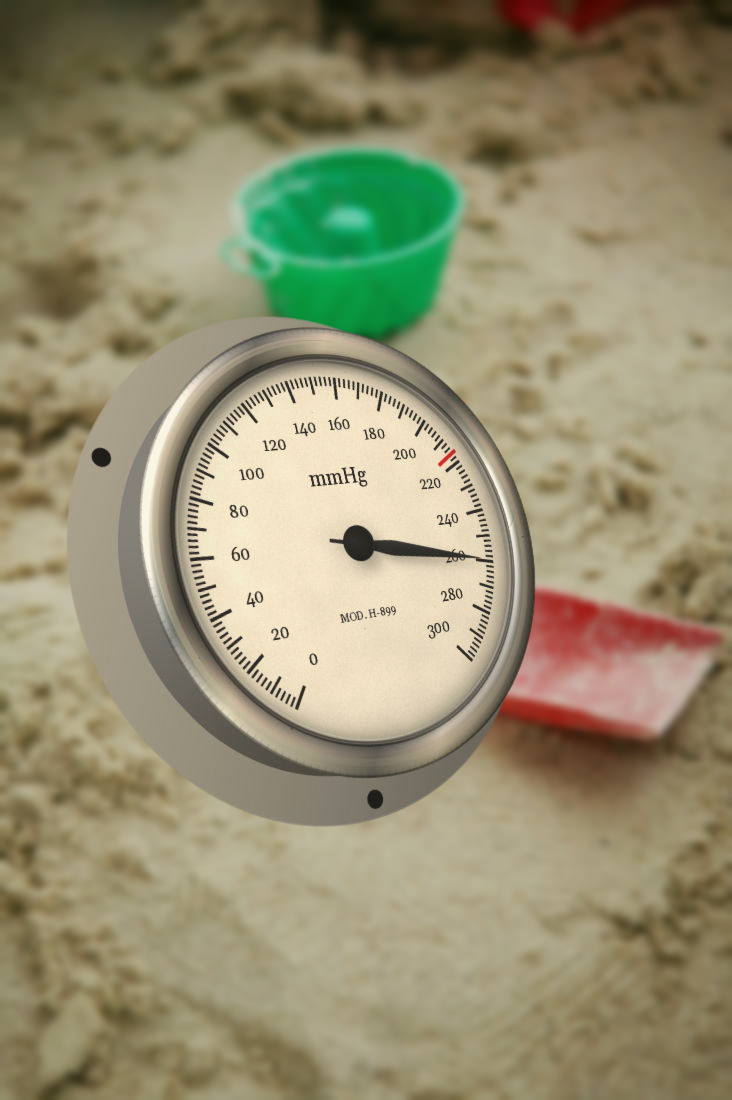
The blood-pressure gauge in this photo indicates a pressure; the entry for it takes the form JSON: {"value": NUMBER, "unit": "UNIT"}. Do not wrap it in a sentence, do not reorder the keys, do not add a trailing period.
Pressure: {"value": 260, "unit": "mmHg"}
